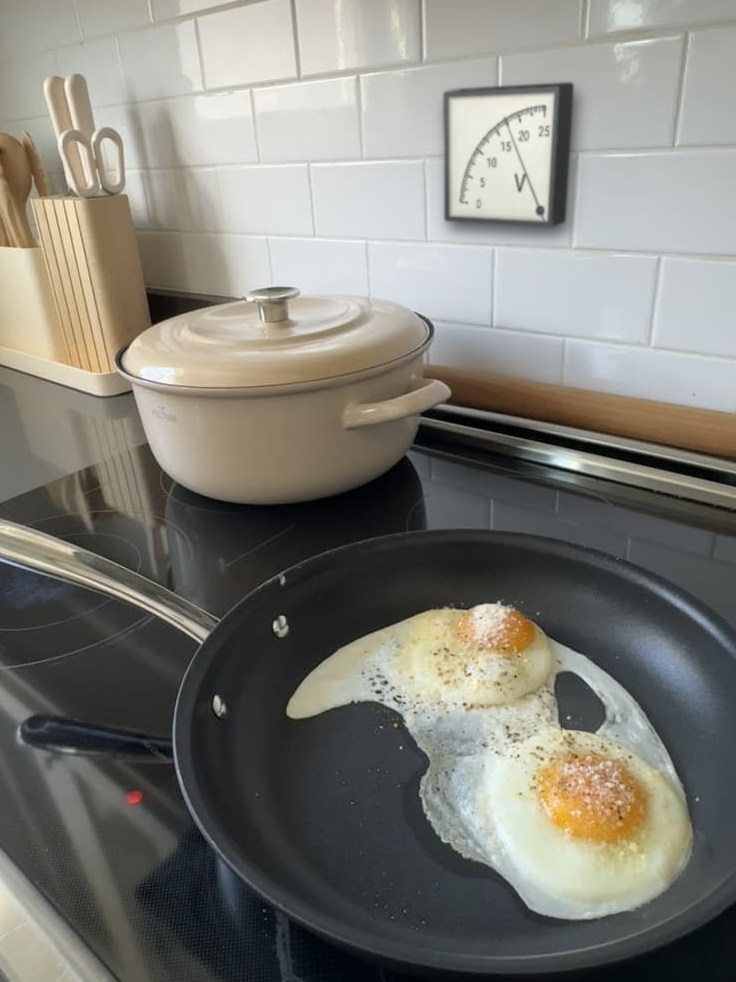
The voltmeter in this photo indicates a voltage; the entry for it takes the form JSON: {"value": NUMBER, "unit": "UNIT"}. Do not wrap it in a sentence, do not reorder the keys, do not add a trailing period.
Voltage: {"value": 17.5, "unit": "V"}
